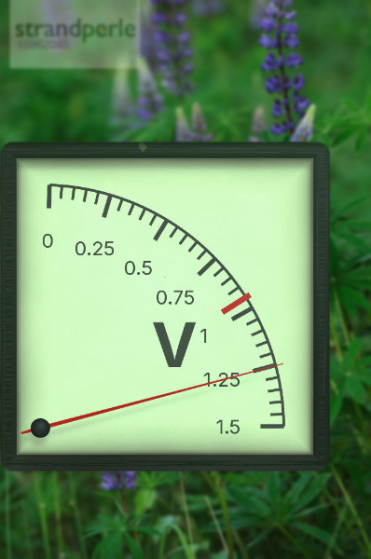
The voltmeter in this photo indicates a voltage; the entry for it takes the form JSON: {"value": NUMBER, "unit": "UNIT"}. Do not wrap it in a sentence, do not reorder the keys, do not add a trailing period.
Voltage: {"value": 1.25, "unit": "V"}
